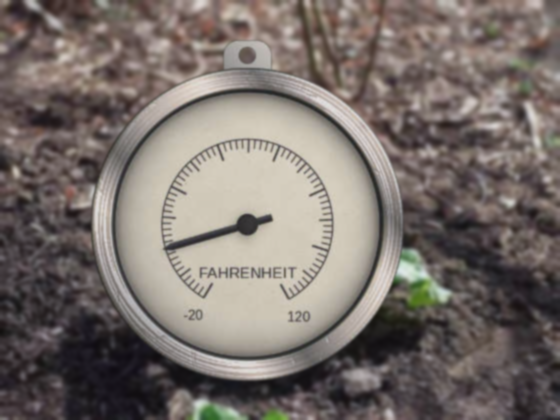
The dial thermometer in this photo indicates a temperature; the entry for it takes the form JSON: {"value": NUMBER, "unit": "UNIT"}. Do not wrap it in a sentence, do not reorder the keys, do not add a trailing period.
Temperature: {"value": 0, "unit": "°F"}
